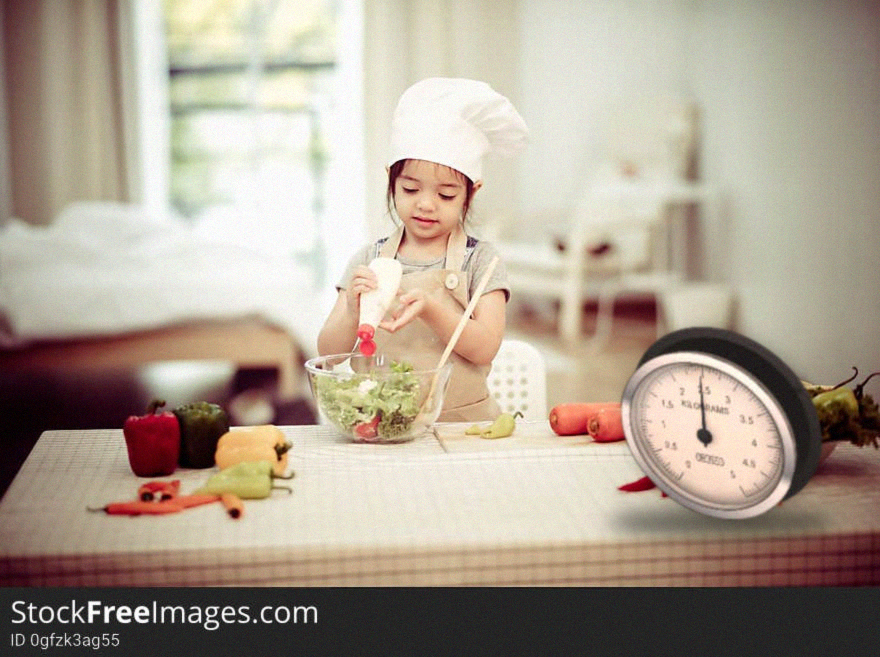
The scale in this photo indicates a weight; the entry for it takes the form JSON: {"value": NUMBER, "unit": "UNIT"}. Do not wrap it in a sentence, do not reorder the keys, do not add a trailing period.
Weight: {"value": 2.5, "unit": "kg"}
